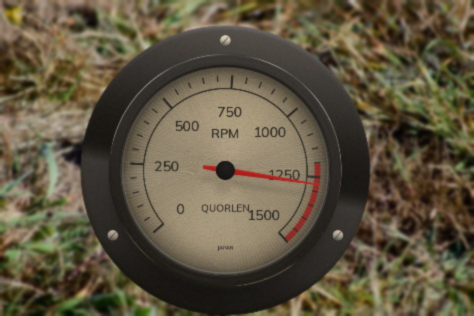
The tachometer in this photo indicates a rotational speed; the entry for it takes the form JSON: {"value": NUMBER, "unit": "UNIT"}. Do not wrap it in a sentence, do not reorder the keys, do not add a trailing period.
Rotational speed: {"value": 1275, "unit": "rpm"}
